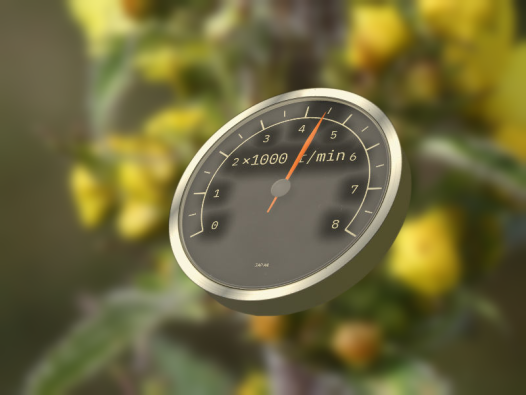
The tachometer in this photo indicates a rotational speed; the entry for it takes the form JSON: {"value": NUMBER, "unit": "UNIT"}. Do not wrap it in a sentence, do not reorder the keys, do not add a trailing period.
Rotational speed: {"value": 4500, "unit": "rpm"}
